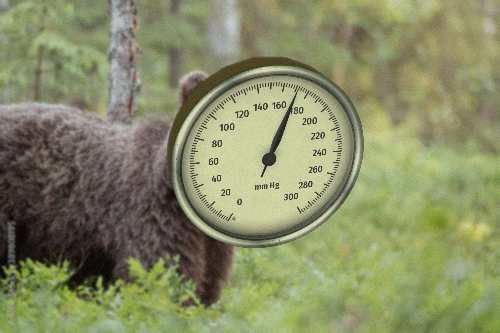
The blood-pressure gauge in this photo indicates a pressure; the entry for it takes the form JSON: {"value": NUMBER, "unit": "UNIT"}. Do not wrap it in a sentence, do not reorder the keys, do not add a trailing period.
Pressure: {"value": 170, "unit": "mmHg"}
